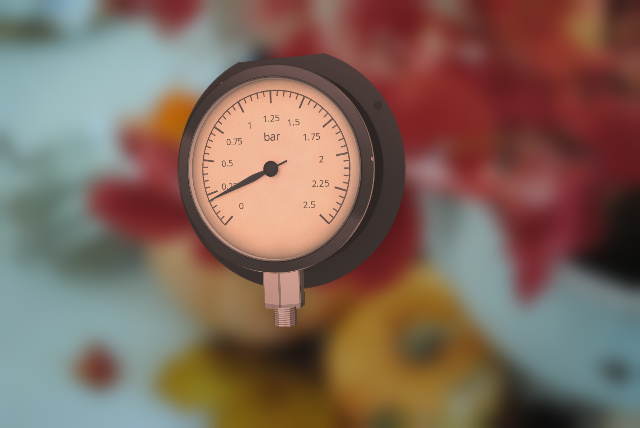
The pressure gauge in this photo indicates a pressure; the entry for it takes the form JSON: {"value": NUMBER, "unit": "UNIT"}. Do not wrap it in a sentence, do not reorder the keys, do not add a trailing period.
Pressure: {"value": 0.2, "unit": "bar"}
